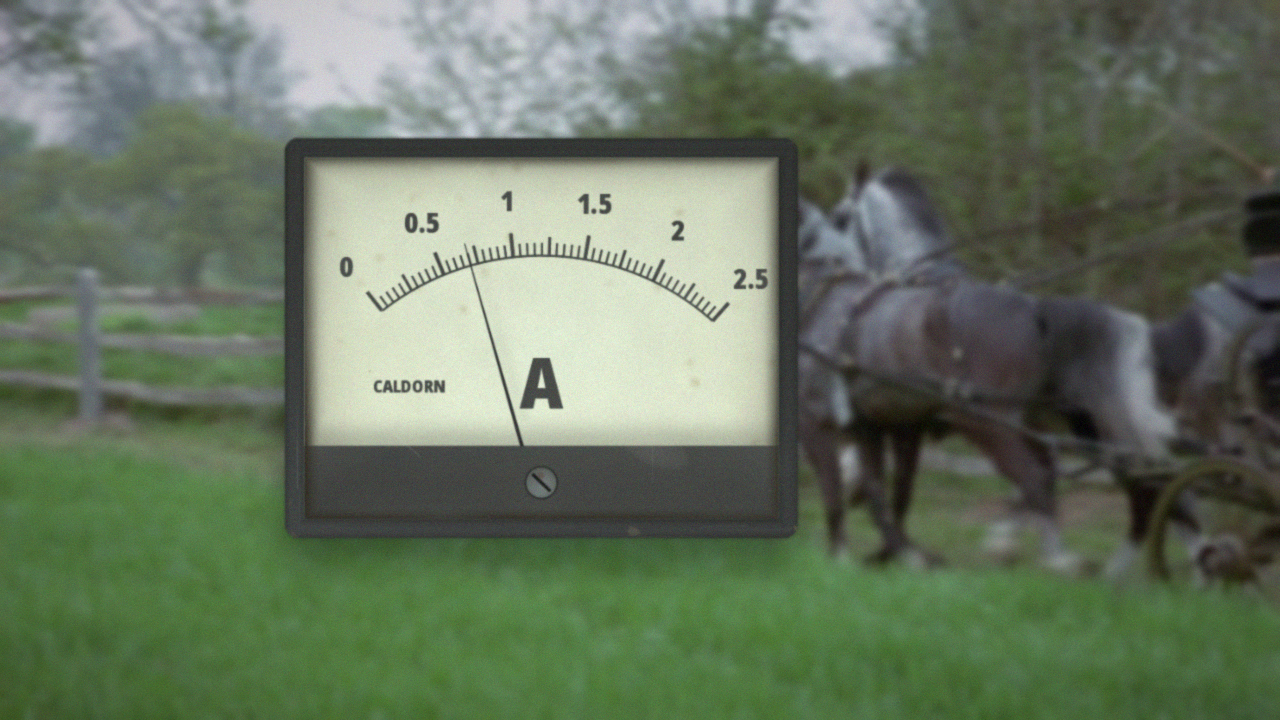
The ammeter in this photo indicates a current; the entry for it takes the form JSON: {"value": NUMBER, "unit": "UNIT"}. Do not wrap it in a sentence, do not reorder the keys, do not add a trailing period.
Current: {"value": 0.7, "unit": "A"}
